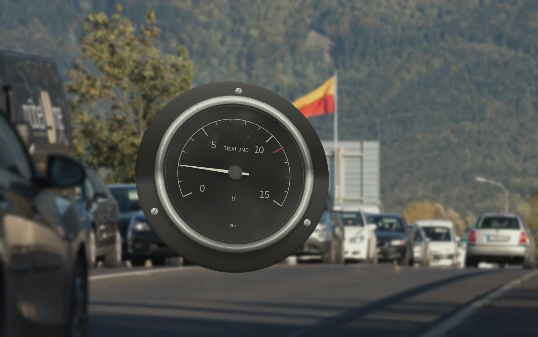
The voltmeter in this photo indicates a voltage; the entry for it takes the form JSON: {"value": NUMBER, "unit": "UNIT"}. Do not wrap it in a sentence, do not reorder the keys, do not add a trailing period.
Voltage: {"value": 2, "unit": "V"}
